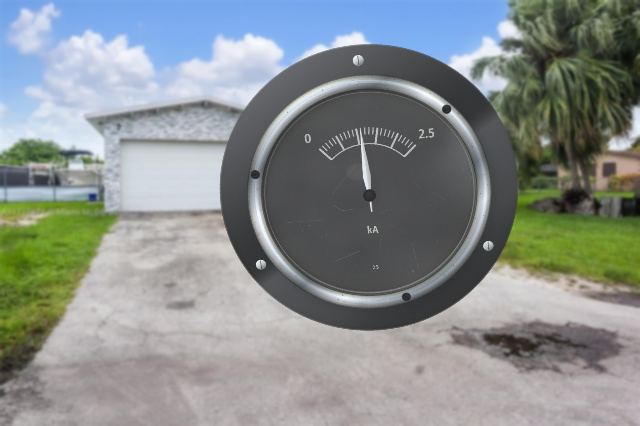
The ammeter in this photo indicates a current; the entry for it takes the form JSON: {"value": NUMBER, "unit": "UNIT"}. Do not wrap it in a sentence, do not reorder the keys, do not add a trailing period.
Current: {"value": 1.1, "unit": "kA"}
